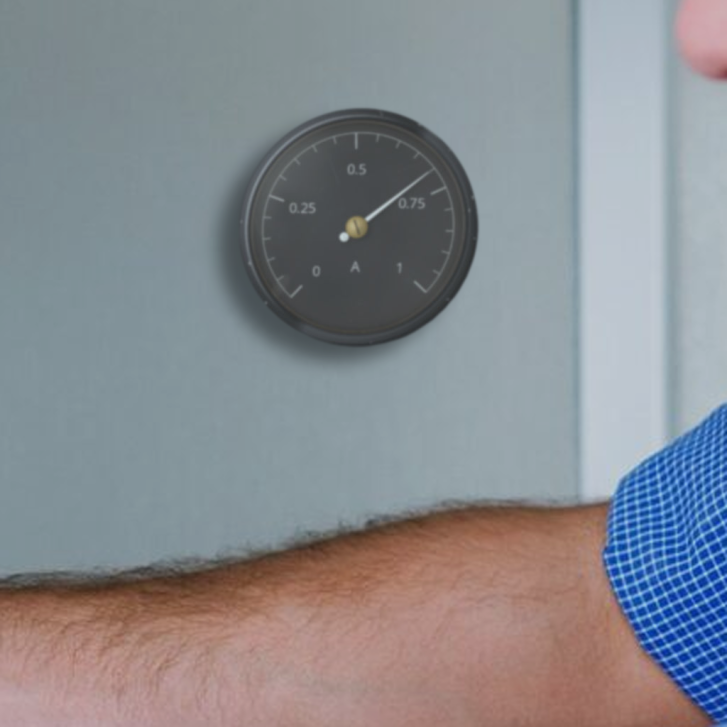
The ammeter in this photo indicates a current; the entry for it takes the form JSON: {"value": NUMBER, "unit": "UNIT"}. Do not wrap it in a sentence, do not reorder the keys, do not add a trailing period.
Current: {"value": 0.7, "unit": "A"}
